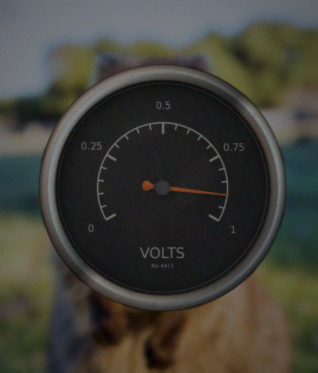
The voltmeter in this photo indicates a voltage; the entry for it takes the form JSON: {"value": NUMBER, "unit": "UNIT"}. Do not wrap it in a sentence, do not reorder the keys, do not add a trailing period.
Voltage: {"value": 0.9, "unit": "V"}
